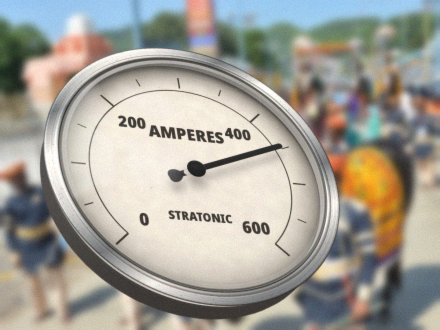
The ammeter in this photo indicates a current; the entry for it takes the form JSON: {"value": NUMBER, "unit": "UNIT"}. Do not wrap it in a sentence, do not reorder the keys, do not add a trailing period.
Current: {"value": 450, "unit": "A"}
